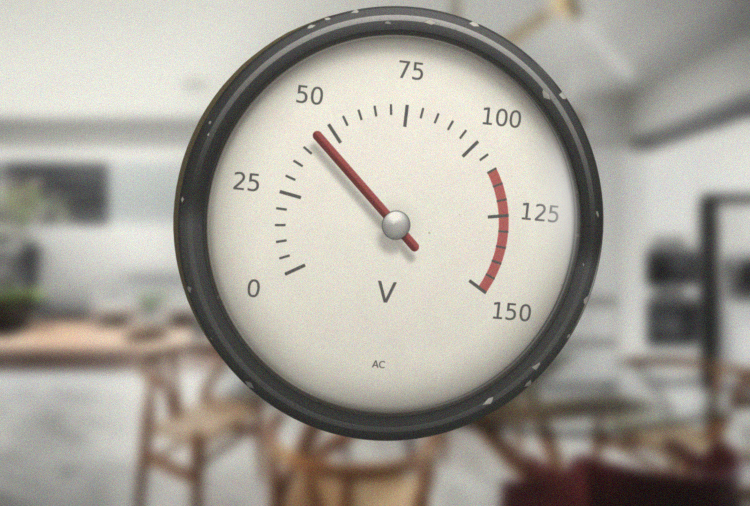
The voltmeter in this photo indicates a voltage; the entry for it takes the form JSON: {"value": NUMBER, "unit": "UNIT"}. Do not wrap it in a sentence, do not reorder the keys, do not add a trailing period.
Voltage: {"value": 45, "unit": "V"}
